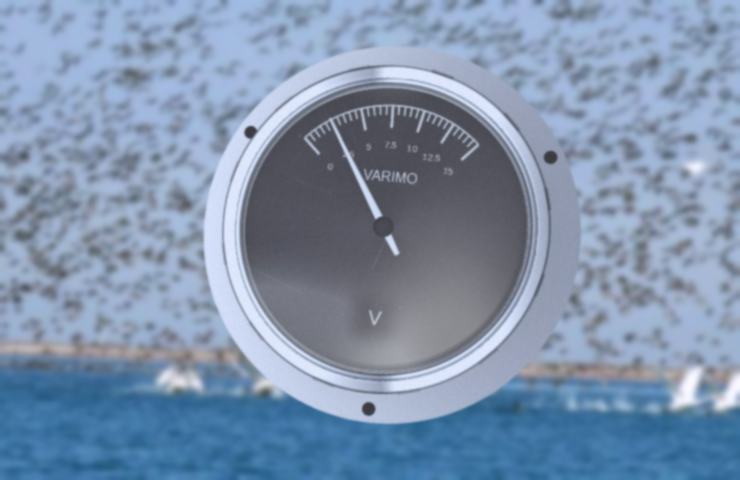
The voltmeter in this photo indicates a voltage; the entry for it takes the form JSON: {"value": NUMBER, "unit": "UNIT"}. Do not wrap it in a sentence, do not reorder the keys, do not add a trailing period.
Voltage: {"value": 2.5, "unit": "V"}
